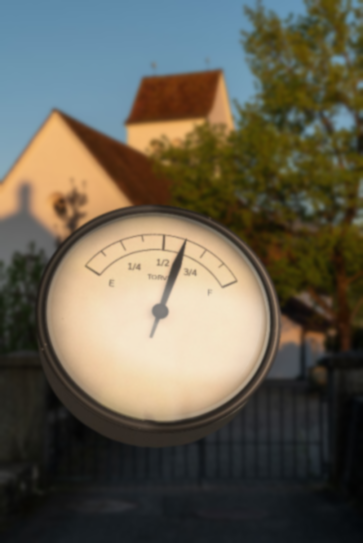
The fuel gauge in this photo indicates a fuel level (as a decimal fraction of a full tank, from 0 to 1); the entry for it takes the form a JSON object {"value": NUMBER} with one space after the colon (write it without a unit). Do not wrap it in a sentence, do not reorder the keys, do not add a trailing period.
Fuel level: {"value": 0.625}
